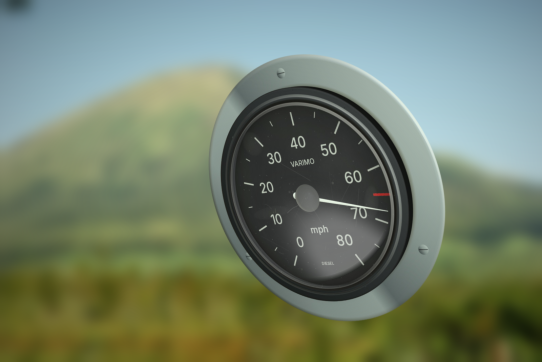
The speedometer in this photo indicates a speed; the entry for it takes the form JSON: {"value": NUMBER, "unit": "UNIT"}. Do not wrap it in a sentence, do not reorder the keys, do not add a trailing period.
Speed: {"value": 67.5, "unit": "mph"}
